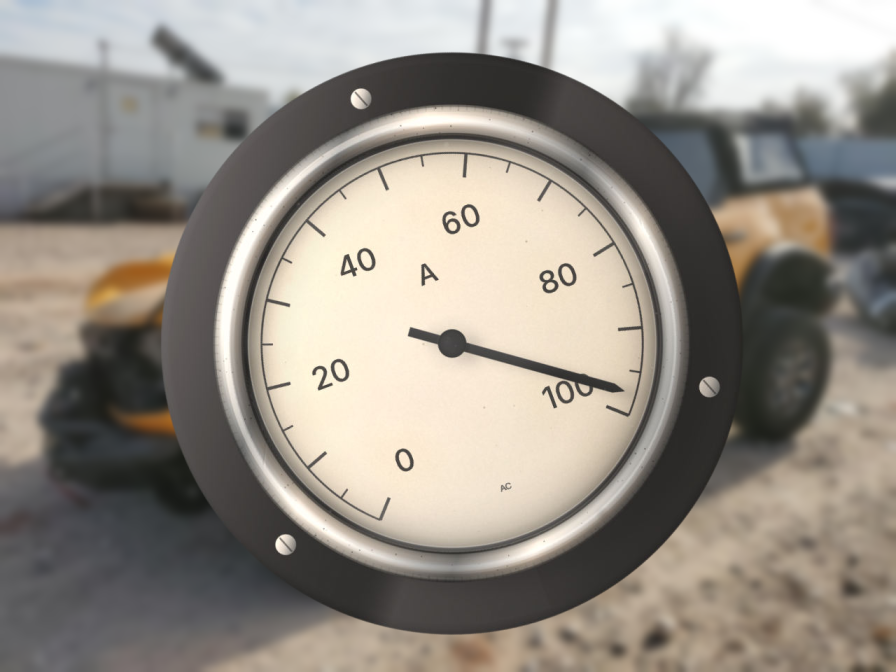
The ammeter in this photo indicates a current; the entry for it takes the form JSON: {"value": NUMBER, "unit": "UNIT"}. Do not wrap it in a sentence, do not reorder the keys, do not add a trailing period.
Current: {"value": 97.5, "unit": "A"}
